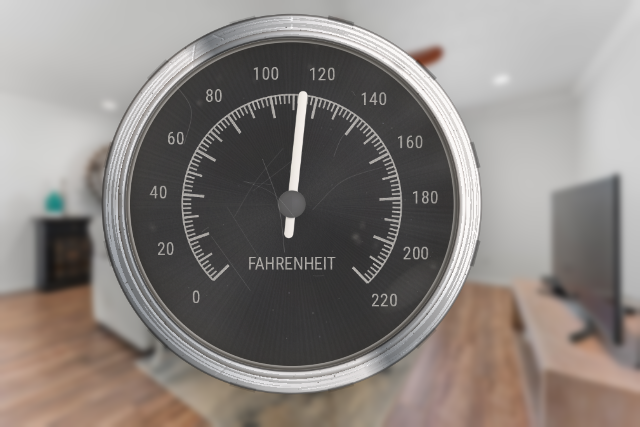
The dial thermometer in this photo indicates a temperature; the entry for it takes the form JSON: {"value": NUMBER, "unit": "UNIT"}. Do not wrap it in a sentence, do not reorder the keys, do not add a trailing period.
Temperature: {"value": 114, "unit": "°F"}
